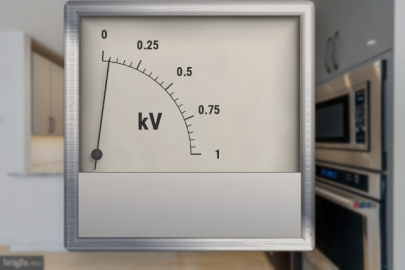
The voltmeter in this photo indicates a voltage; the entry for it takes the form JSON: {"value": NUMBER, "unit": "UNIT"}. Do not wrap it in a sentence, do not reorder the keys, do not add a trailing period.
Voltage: {"value": 0.05, "unit": "kV"}
